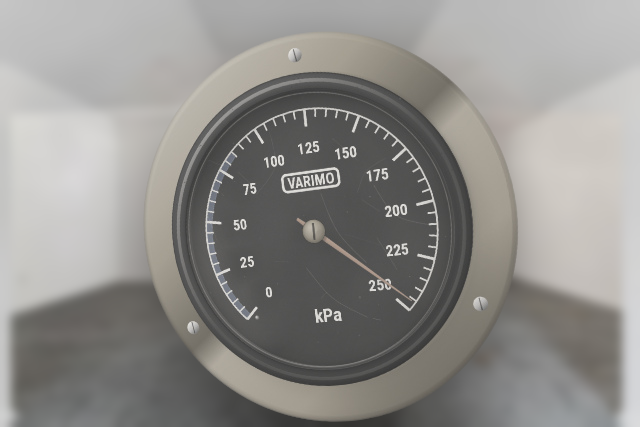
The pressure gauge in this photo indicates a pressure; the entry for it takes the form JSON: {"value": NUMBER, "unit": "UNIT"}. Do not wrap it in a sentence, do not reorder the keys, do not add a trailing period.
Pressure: {"value": 245, "unit": "kPa"}
